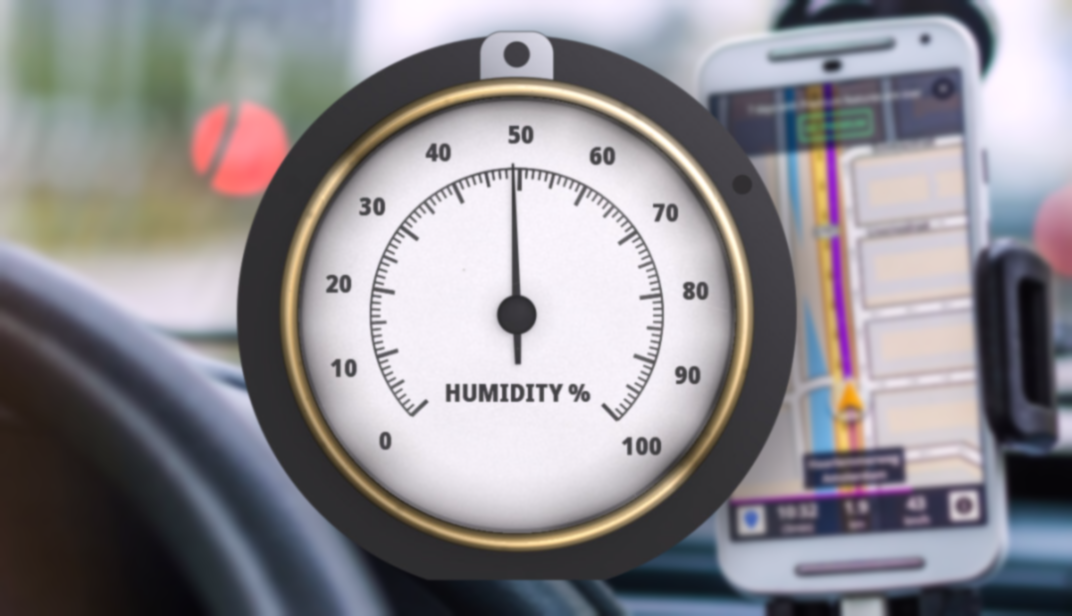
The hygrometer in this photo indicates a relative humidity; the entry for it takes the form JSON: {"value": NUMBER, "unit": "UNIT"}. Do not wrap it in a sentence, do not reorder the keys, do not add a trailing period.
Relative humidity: {"value": 49, "unit": "%"}
